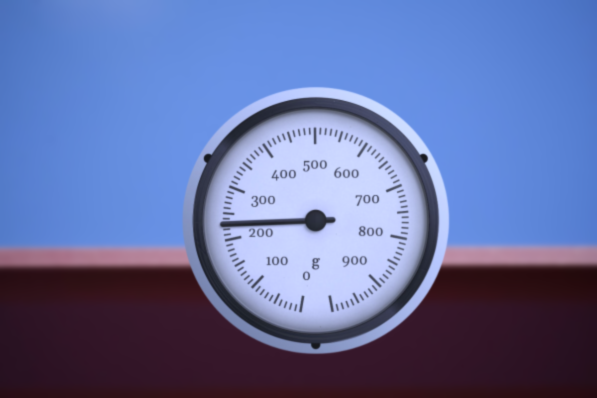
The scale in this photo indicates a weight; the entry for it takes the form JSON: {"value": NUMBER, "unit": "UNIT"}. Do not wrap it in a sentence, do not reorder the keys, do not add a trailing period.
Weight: {"value": 230, "unit": "g"}
